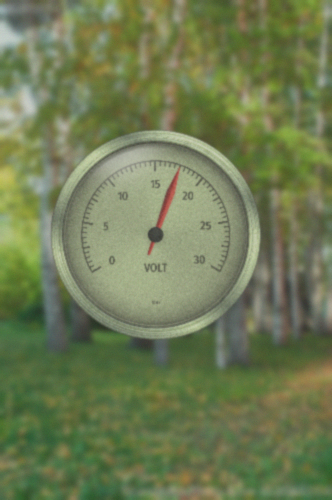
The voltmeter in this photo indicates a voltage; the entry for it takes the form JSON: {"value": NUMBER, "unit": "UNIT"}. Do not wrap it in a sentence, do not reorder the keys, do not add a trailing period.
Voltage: {"value": 17.5, "unit": "V"}
